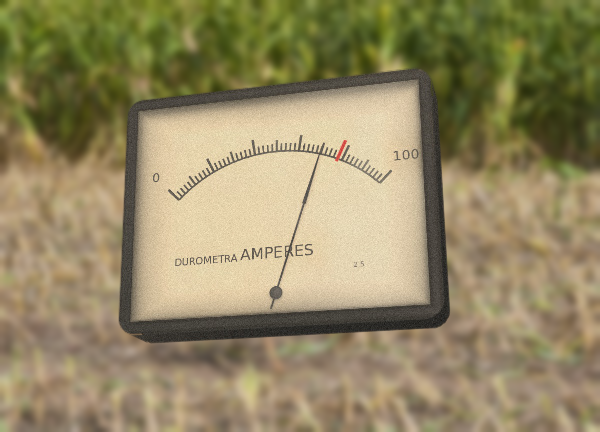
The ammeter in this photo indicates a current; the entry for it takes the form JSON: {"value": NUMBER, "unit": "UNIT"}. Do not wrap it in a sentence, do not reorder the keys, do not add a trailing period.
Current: {"value": 70, "unit": "A"}
